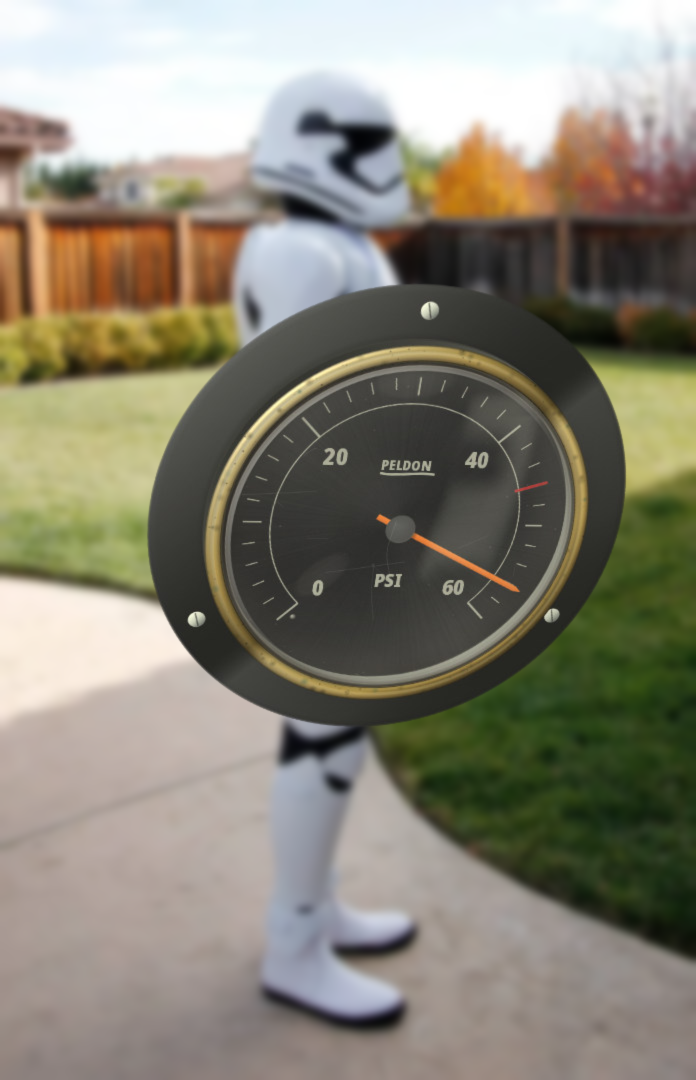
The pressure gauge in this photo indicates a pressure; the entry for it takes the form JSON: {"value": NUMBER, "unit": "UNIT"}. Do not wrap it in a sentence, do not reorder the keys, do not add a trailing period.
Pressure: {"value": 56, "unit": "psi"}
